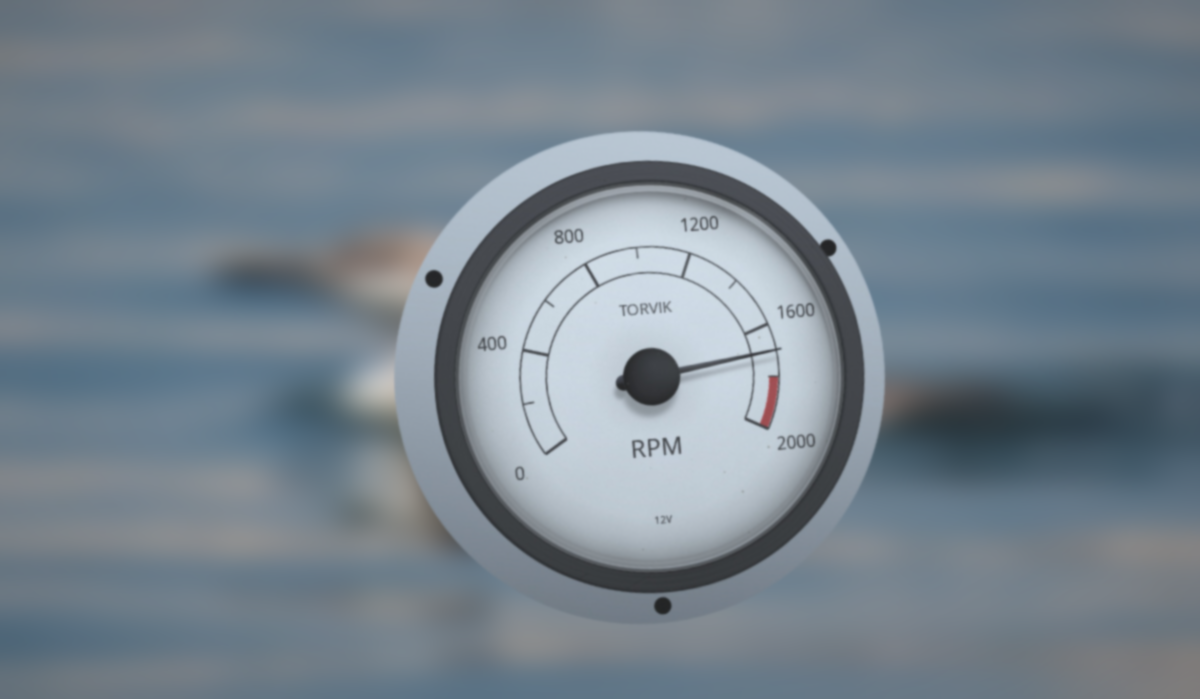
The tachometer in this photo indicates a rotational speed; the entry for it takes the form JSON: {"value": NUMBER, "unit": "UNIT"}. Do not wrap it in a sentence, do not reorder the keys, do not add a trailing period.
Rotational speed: {"value": 1700, "unit": "rpm"}
